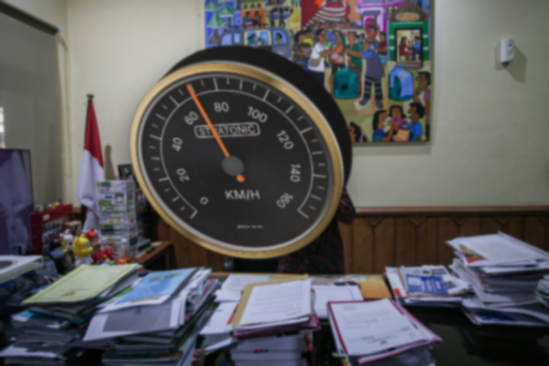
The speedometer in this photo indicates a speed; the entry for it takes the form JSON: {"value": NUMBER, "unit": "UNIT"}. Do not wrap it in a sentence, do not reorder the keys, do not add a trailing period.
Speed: {"value": 70, "unit": "km/h"}
